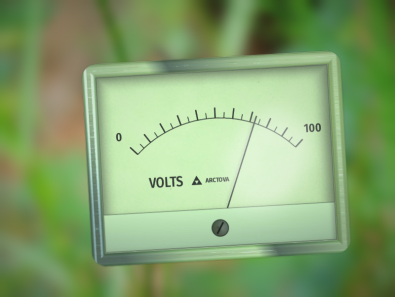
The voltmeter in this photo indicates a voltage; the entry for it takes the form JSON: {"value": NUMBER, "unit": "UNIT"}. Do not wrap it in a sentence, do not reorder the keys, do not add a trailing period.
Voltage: {"value": 72.5, "unit": "V"}
